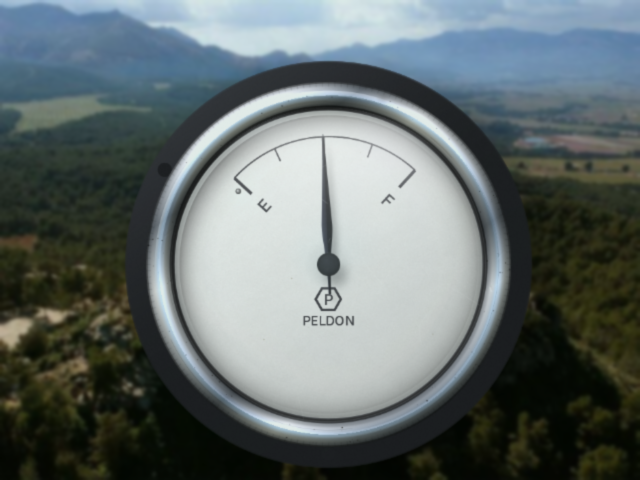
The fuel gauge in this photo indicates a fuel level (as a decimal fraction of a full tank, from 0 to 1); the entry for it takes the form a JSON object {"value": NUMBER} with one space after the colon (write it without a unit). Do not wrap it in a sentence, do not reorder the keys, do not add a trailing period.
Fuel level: {"value": 0.5}
